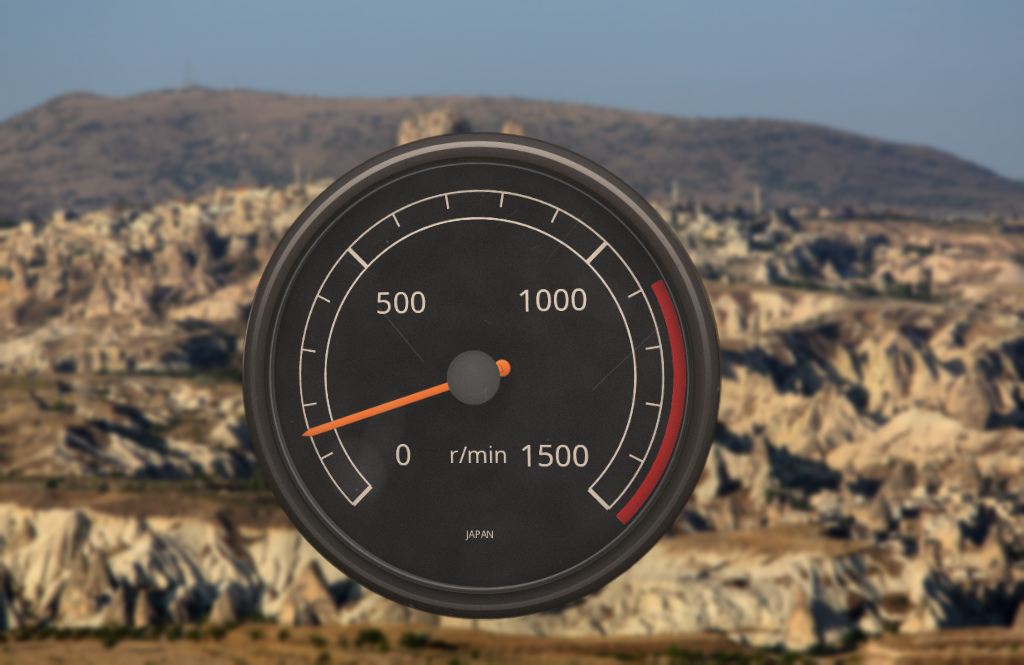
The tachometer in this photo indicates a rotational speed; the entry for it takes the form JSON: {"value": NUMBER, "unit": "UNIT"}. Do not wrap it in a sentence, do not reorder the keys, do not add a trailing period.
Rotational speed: {"value": 150, "unit": "rpm"}
